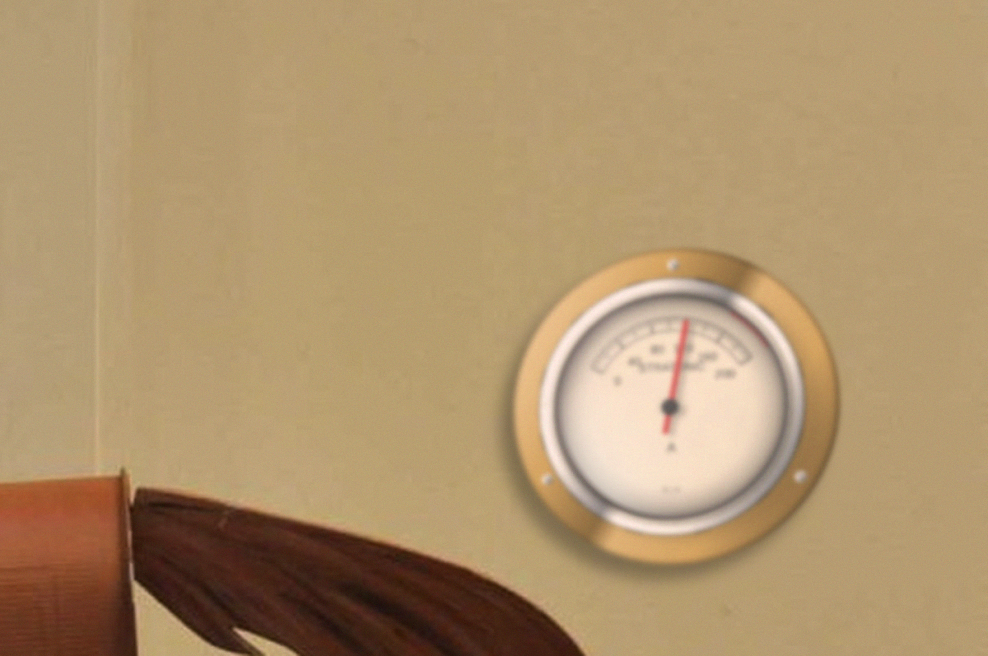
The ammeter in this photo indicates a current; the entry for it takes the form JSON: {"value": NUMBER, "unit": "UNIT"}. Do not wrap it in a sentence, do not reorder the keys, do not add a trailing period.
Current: {"value": 120, "unit": "A"}
